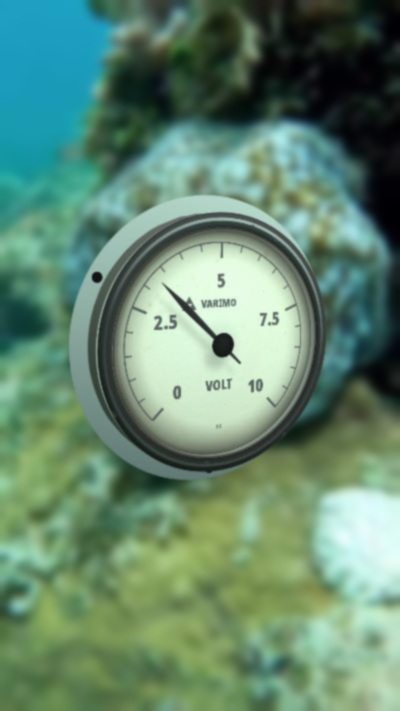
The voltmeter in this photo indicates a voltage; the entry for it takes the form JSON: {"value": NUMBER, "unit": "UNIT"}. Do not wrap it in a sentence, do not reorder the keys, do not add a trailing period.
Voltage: {"value": 3.25, "unit": "V"}
